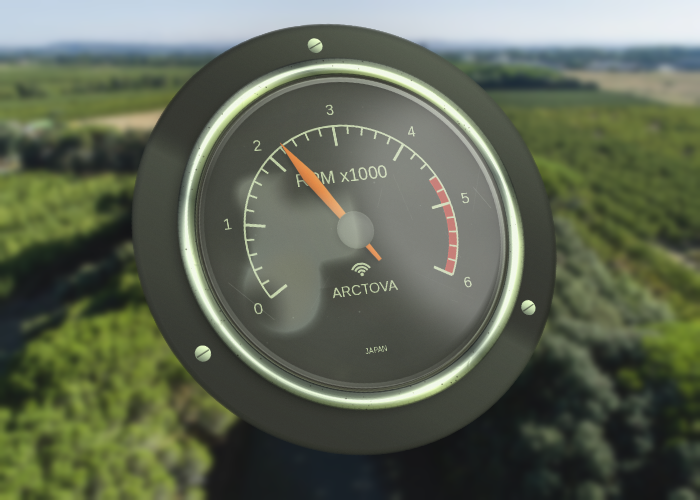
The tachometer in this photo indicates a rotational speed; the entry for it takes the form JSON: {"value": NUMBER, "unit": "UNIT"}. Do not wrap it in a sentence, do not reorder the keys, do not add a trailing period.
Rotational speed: {"value": 2200, "unit": "rpm"}
